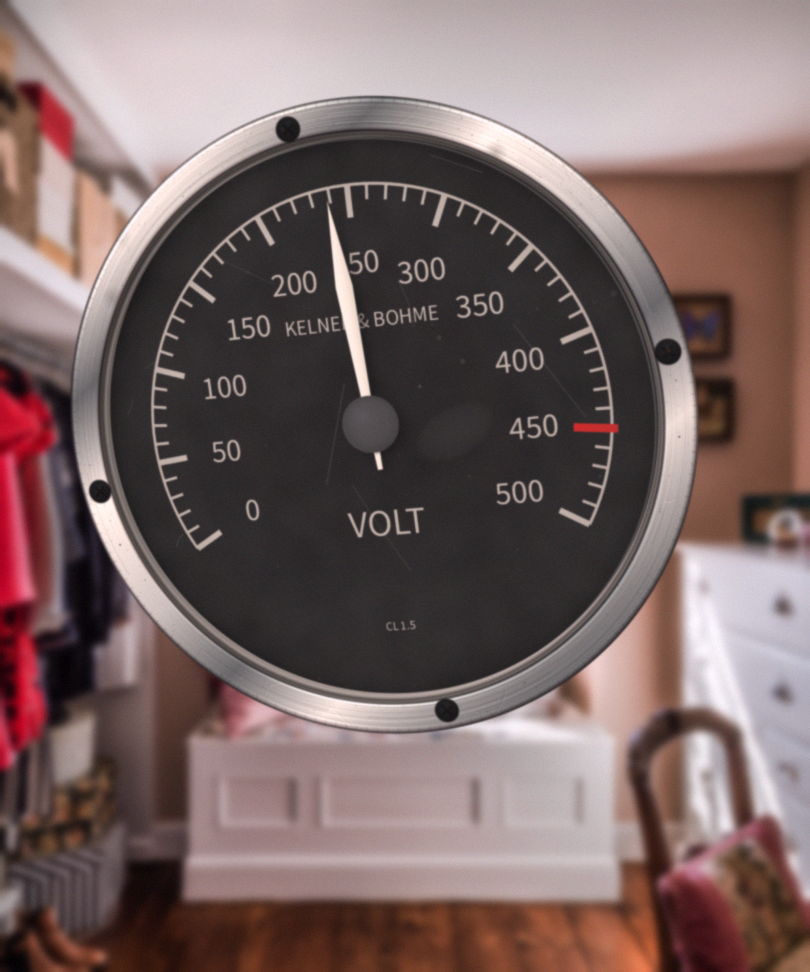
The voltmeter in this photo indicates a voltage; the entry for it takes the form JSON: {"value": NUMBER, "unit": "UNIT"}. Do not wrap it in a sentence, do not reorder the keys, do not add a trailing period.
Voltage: {"value": 240, "unit": "V"}
